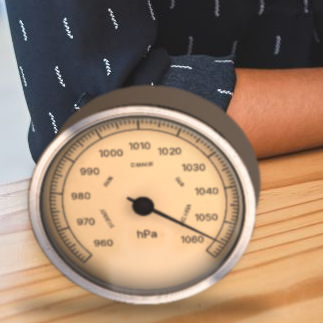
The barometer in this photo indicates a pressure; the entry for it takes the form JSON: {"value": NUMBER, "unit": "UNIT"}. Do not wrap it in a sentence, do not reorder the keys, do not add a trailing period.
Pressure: {"value": 1055, "unit": "hPa"}
